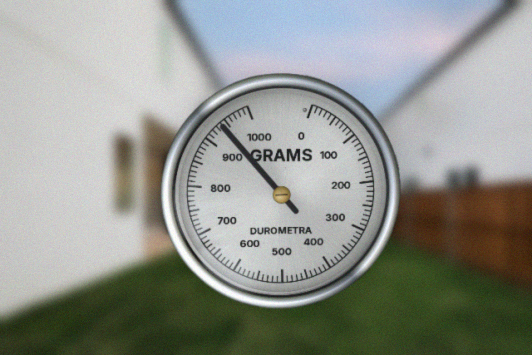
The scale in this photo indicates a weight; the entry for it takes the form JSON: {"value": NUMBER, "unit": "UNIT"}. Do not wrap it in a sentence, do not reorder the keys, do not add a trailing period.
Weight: {"value": 940, "unit": "g"}
